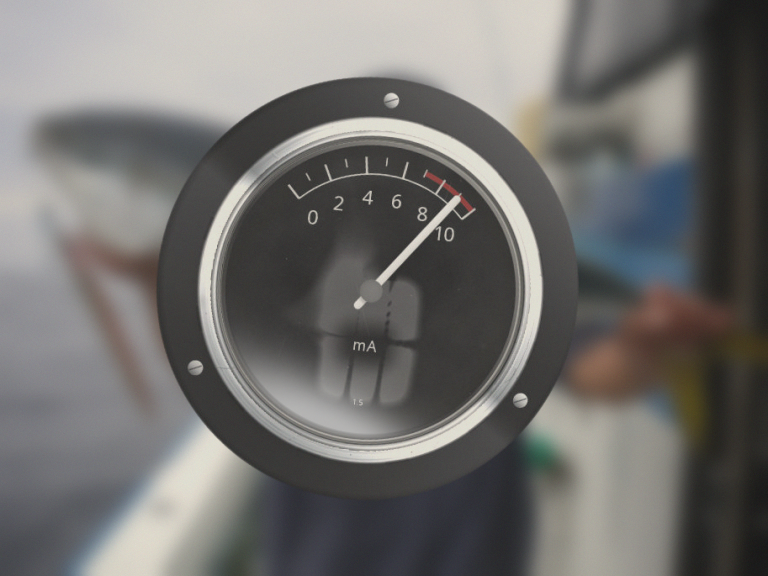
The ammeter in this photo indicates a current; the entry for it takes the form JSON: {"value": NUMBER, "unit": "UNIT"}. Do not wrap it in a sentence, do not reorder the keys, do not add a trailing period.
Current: {"value": 9, "unit": "mA"}
